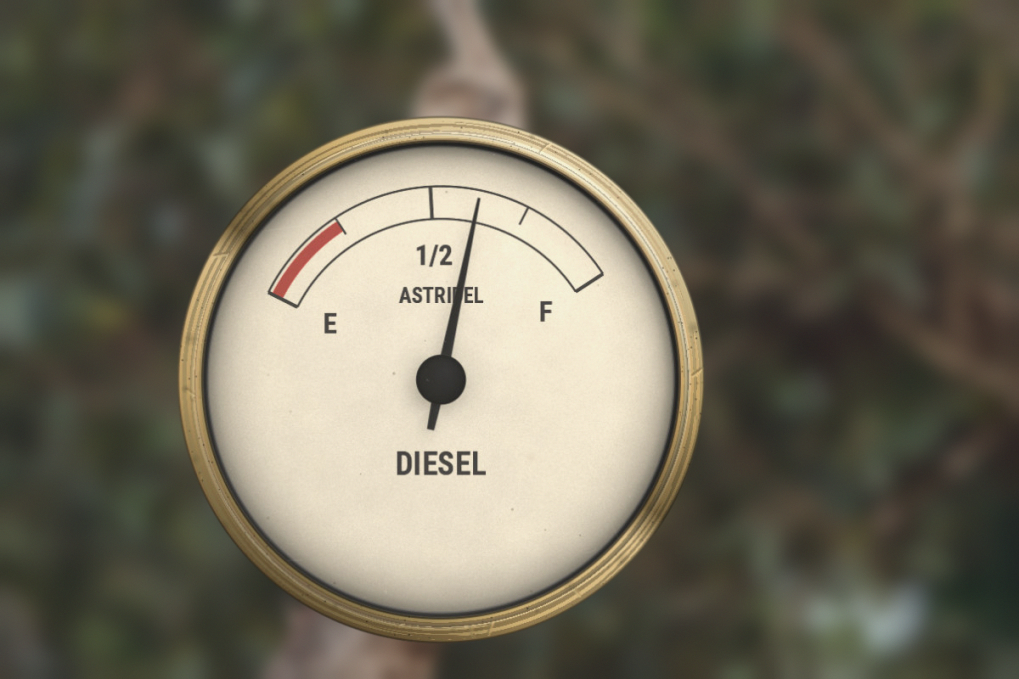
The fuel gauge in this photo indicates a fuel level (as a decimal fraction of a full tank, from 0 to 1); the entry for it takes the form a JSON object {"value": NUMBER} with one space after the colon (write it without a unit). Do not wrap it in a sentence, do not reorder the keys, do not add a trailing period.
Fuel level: {"value": 0.625}
